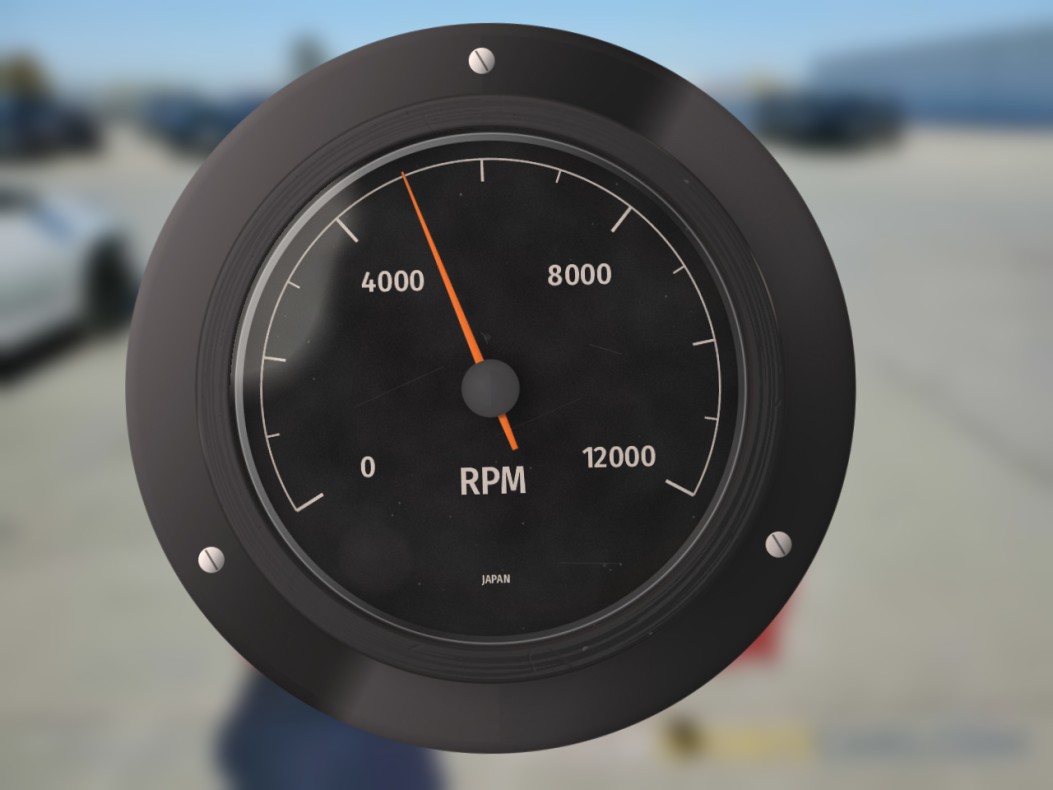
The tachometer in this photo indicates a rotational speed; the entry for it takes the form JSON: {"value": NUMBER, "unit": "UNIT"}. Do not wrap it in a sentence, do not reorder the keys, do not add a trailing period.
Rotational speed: {"value": 5000, "unit": "rpm"}
